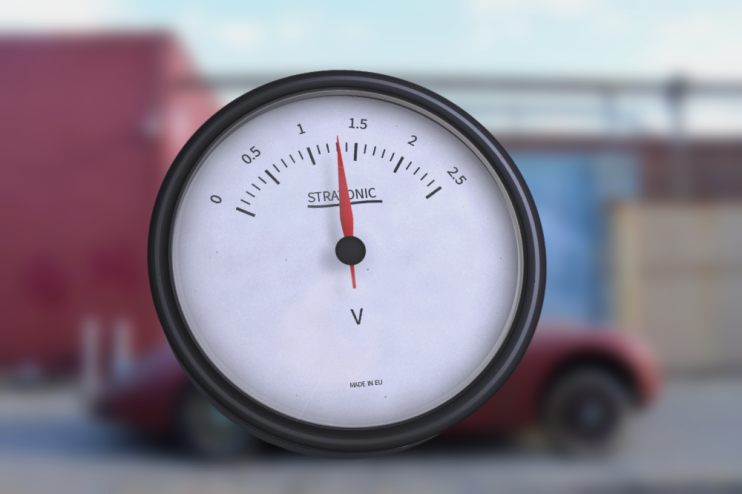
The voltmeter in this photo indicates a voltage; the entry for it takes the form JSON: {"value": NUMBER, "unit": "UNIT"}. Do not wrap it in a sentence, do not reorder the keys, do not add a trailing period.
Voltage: {"value": 1.3, "unit": "V"}
